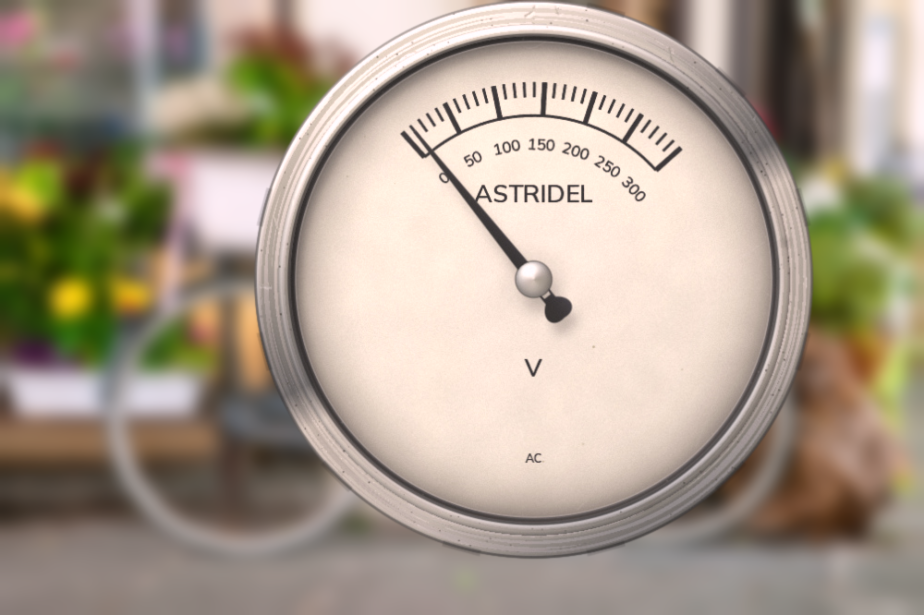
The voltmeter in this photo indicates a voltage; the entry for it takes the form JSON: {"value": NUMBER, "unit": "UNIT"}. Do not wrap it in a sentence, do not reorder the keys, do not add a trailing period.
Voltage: {"value": 10, "unit": "V"}
